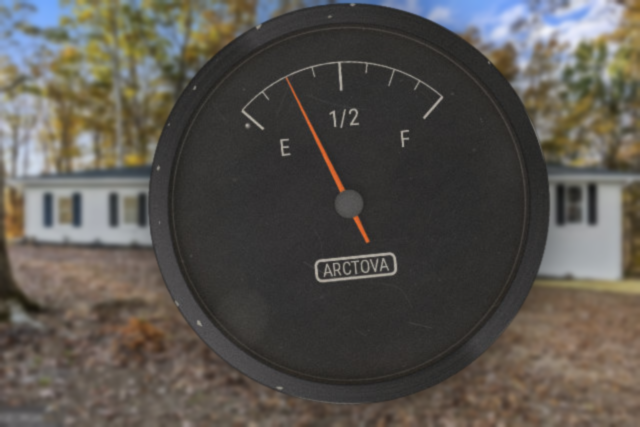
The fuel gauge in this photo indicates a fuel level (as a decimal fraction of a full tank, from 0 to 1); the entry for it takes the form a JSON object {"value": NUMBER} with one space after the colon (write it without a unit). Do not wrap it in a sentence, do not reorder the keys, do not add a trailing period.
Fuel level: {"value": 0.25}
